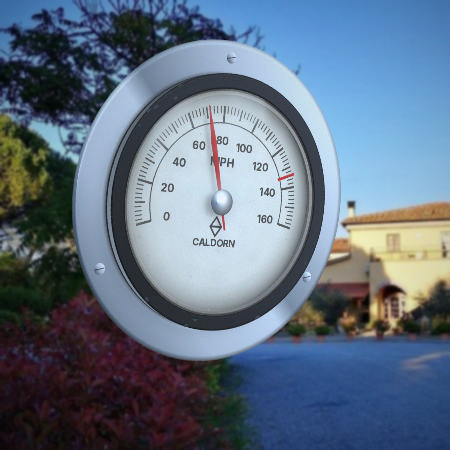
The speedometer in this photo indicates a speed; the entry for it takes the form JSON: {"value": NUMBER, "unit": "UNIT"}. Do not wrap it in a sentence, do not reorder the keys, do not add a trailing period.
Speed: {"value": 70, "unit": "mph"}
